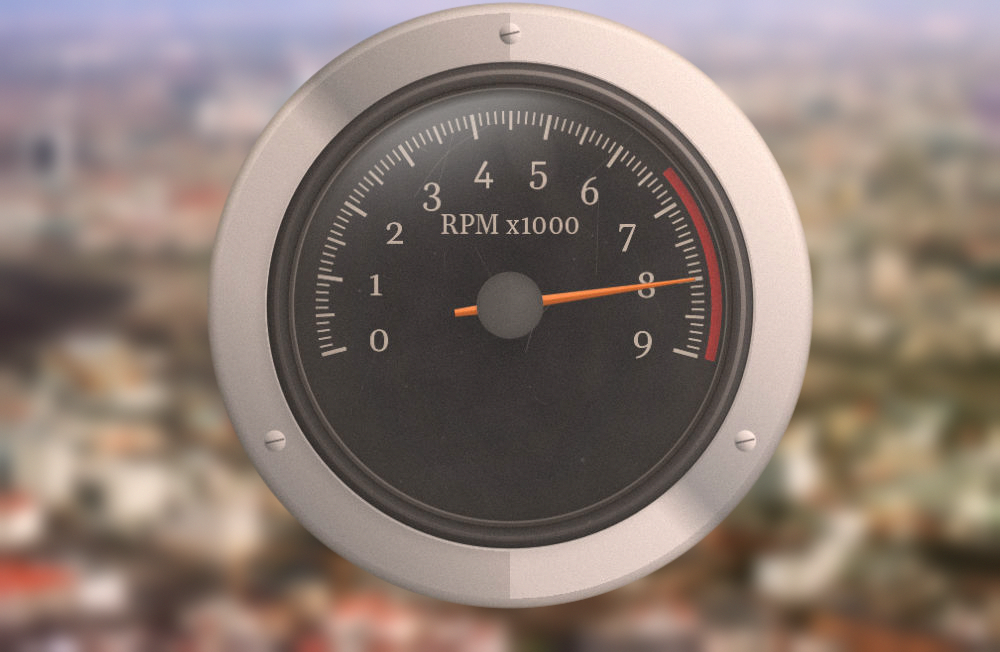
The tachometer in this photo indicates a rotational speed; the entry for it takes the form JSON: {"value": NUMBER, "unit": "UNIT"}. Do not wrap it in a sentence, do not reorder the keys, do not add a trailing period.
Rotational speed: {"value": 8000, "unit": "rpm"}
